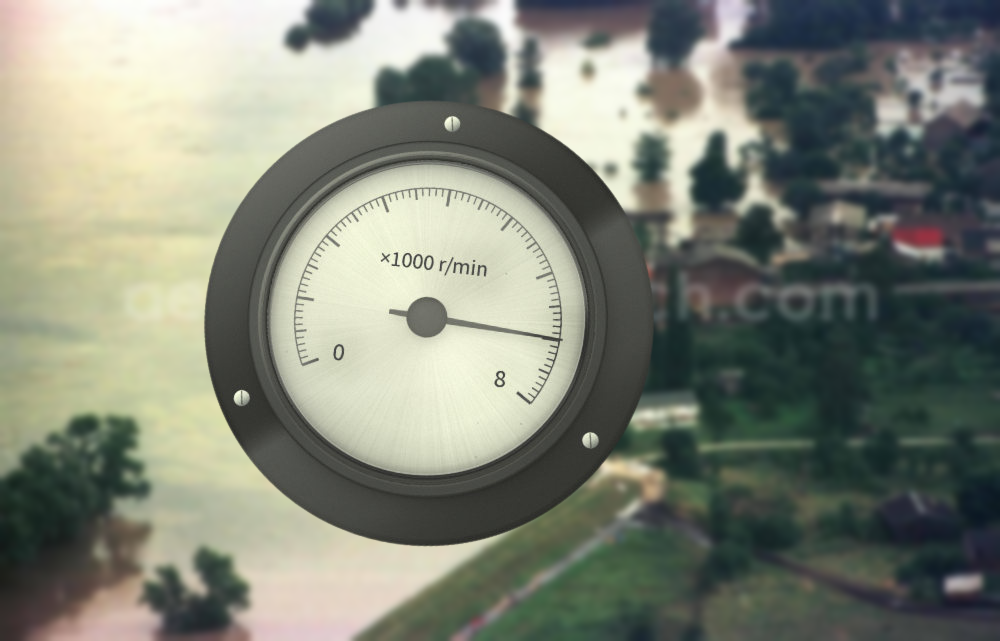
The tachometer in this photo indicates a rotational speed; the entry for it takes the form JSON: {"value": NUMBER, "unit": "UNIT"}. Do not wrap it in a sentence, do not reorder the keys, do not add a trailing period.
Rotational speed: {"value": 7000, "unit": "rpm"}
